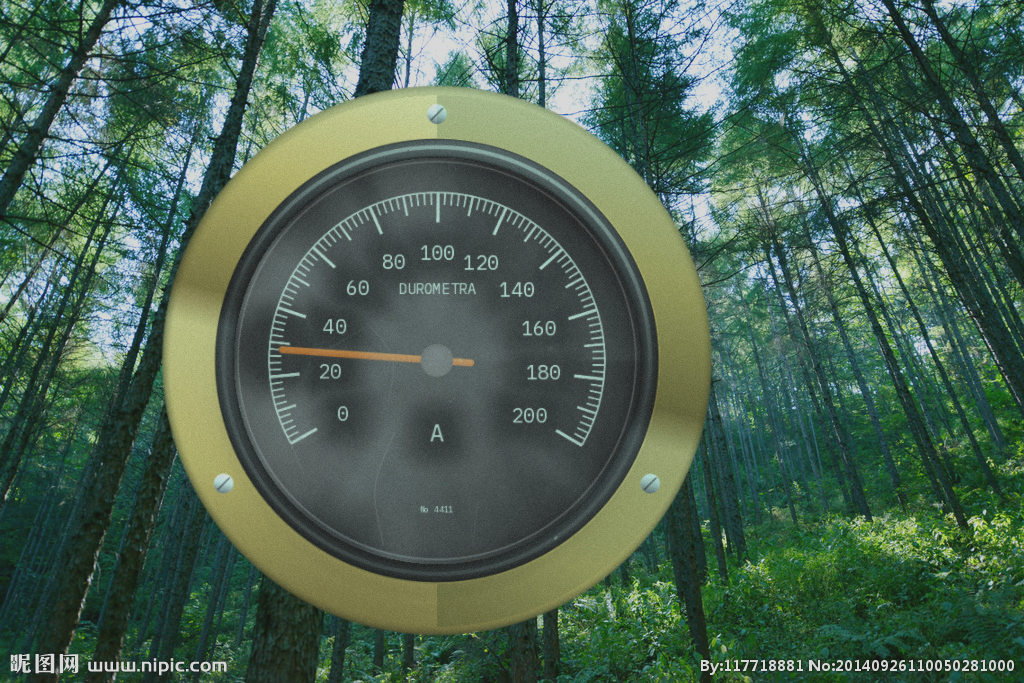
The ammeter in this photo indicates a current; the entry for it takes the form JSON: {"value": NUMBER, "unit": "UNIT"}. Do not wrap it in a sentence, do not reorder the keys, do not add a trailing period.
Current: {"value": 28, "unit": "A"}
